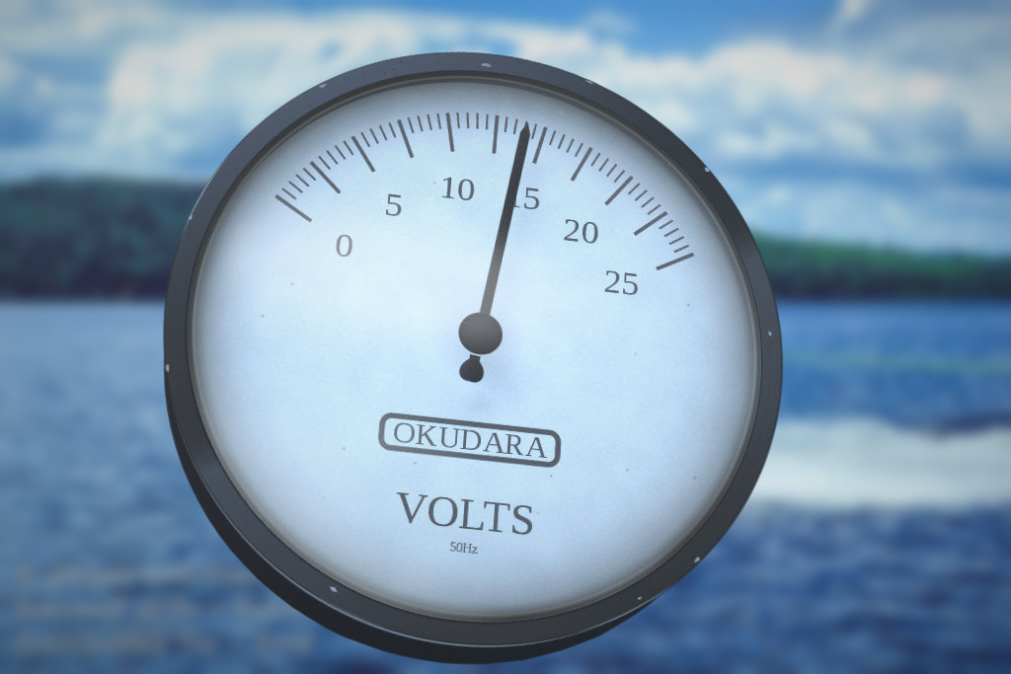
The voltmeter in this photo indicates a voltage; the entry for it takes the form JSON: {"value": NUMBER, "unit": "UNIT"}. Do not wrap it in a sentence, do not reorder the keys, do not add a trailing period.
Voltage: {"value": 14, "unit": "V"}
